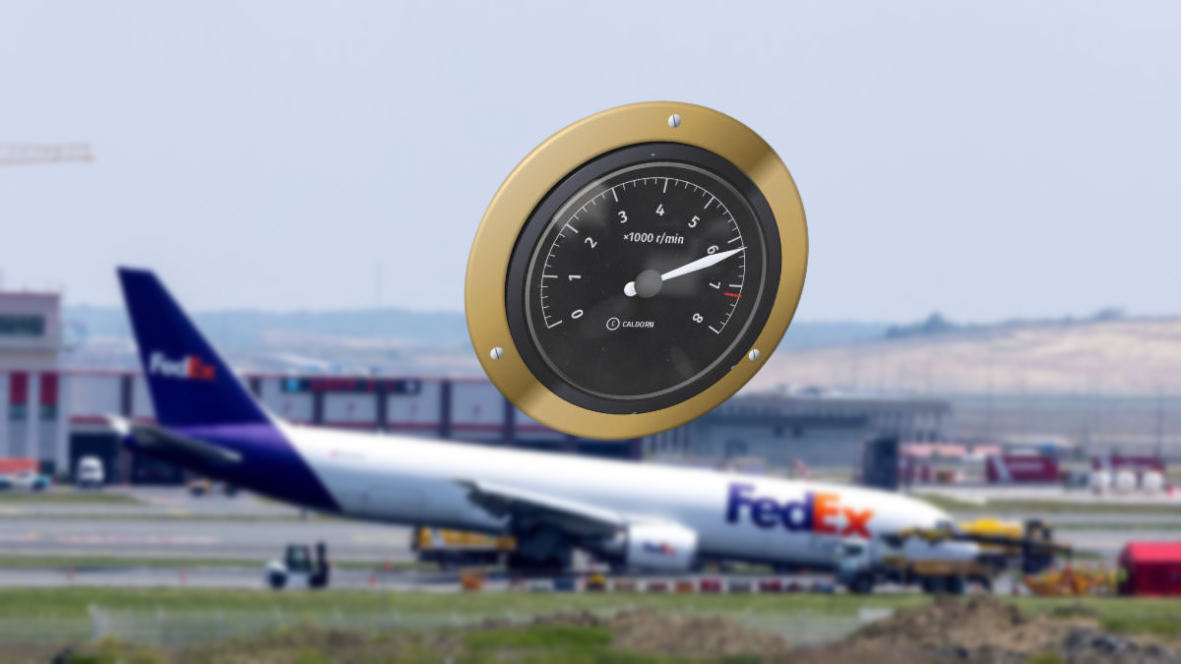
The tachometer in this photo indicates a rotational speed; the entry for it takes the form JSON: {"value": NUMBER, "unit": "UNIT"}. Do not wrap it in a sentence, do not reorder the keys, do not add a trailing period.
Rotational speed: {"value": 6200, "unit": "rpm"}
